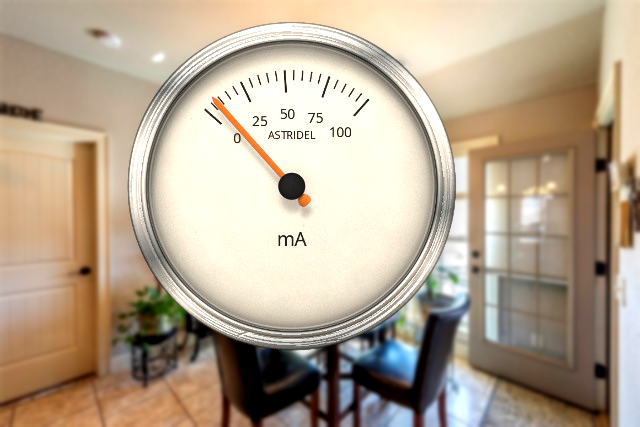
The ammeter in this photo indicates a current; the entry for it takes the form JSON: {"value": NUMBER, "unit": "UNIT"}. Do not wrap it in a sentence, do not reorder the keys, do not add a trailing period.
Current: {"value": 7.5, "unit": "mA"}
